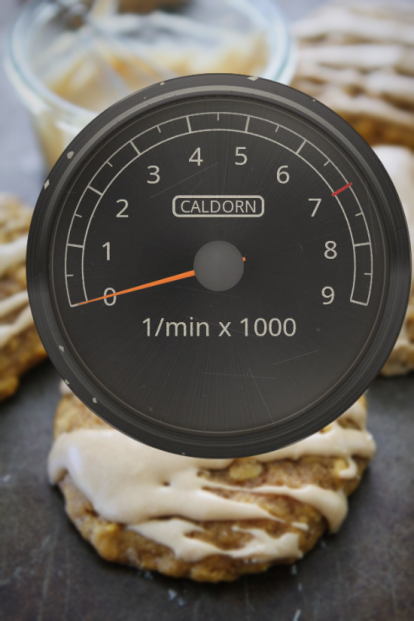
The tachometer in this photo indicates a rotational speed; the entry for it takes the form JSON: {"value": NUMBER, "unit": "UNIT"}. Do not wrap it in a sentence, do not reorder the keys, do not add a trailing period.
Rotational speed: {"value": 0, "unit": "rpm"}
